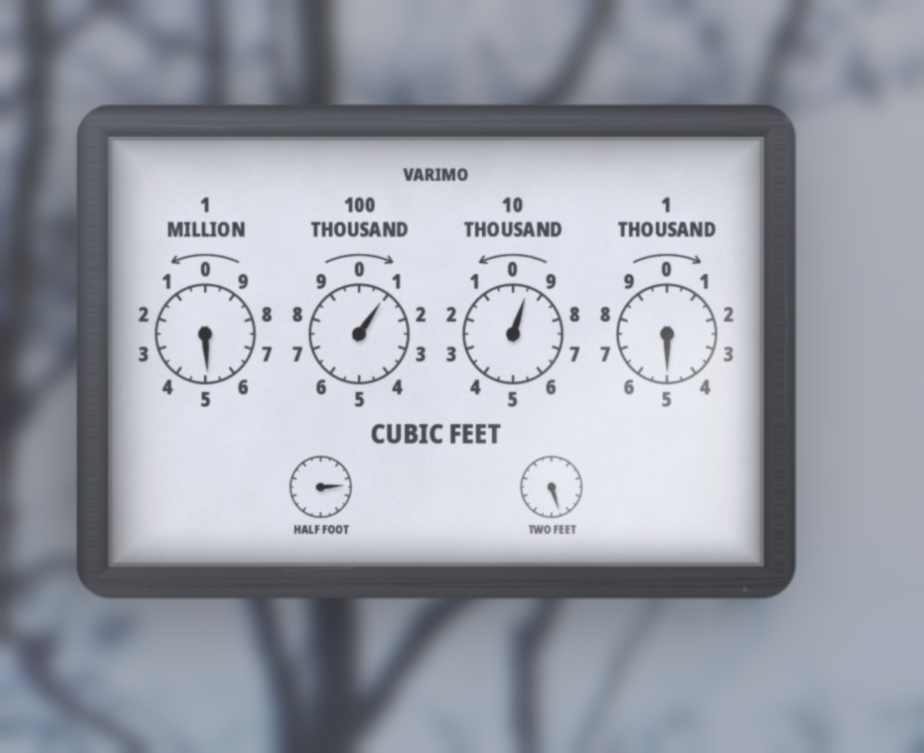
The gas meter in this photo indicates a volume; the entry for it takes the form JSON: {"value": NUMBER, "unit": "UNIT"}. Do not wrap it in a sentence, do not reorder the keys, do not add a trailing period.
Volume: {"value": 509500, "unit": "ft³"}
